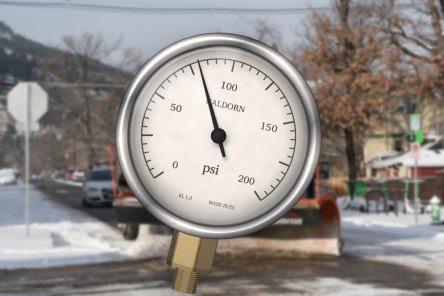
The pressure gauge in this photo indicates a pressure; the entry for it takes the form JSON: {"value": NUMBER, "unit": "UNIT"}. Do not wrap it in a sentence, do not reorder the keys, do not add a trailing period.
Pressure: {"value": 80, "unit": "psi"}
